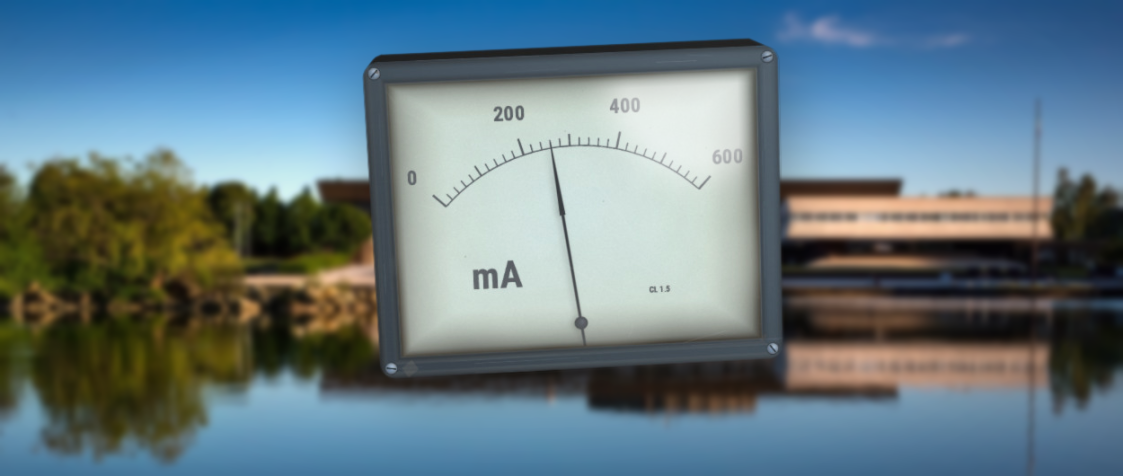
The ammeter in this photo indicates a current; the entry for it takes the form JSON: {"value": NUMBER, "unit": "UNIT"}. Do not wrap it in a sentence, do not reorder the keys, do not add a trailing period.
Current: {"value": 260, "unit": "mA"}
